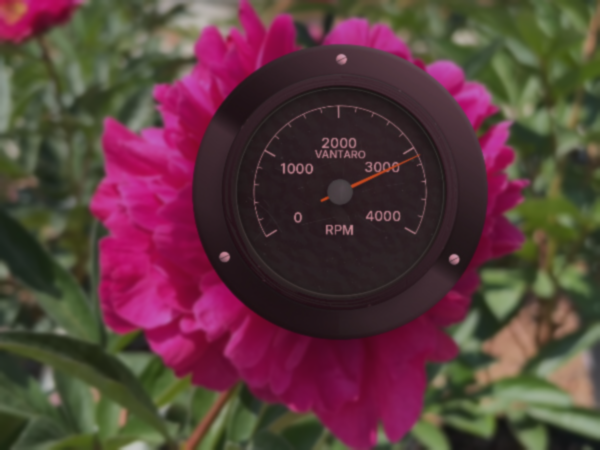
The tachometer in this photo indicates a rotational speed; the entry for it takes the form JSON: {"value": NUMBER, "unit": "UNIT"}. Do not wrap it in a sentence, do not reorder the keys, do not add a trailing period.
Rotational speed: {"value": 3100, "unit": "rpm"}
